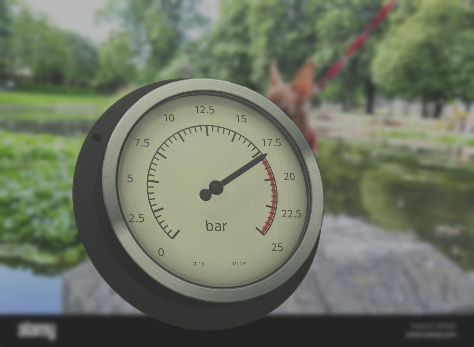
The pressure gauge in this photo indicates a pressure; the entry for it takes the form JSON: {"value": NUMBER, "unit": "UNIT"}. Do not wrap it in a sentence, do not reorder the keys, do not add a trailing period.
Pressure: {"value": 18, "unit": "bar"}
